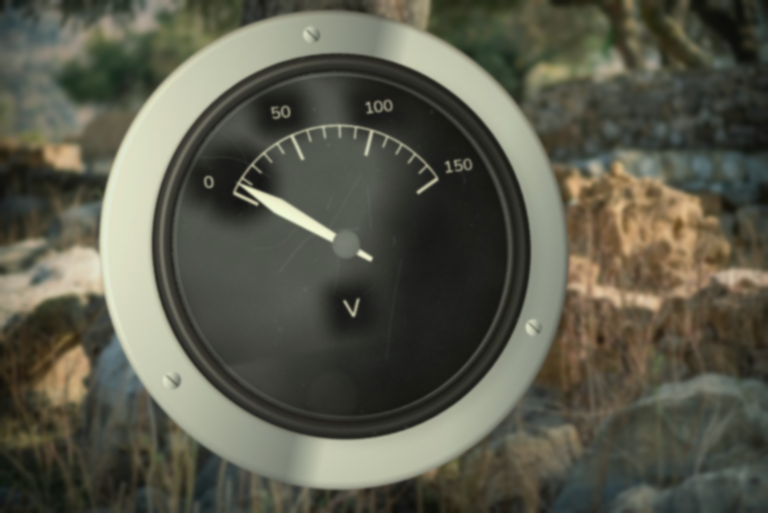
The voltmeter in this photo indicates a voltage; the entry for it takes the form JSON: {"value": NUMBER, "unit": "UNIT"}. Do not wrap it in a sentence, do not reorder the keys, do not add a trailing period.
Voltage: {"value": 5, "unit": "V"}
